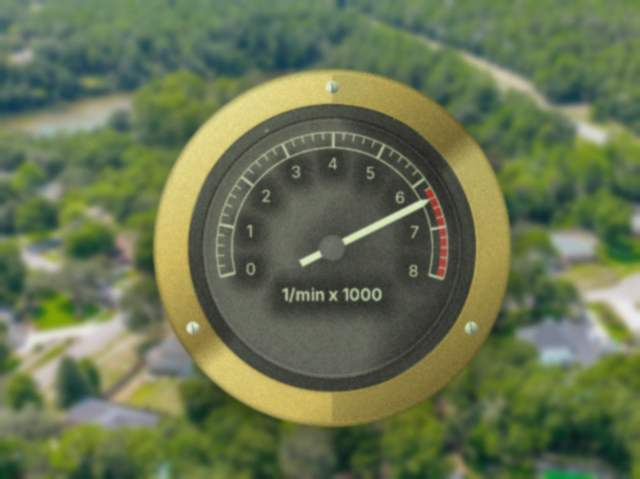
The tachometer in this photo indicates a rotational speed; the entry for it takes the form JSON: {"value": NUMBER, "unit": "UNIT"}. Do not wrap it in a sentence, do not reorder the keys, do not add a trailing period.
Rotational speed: {"value": 6400, "unit": "rpm"}
